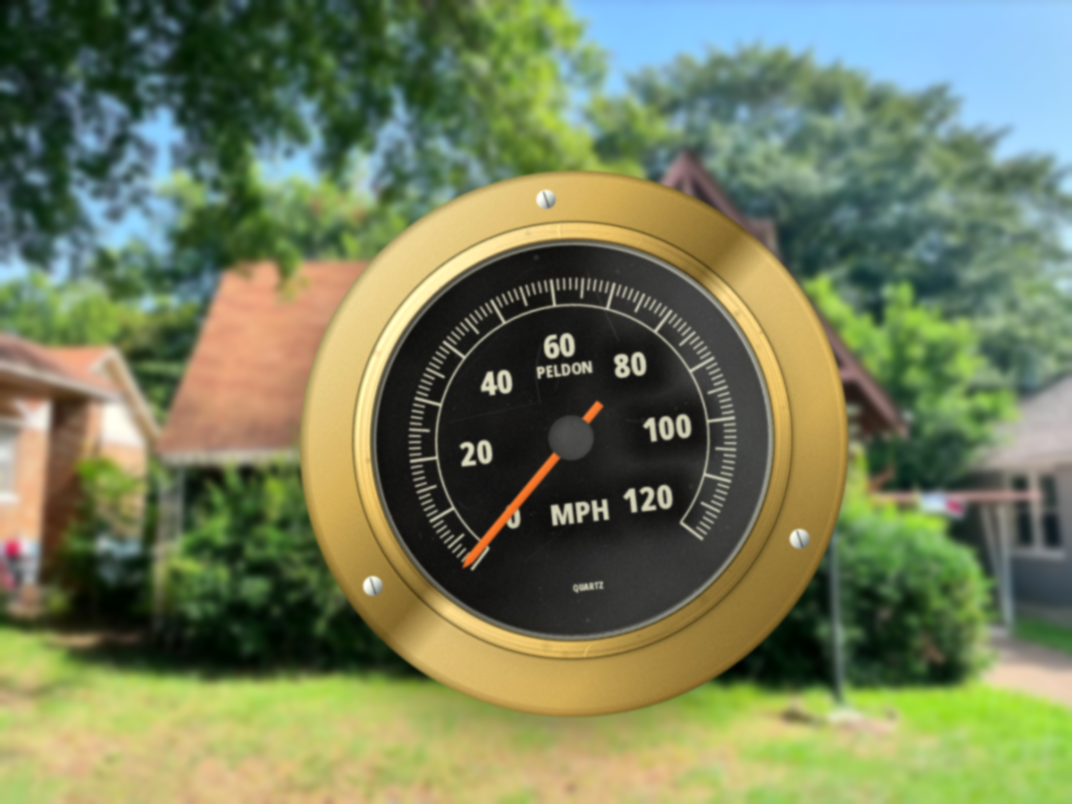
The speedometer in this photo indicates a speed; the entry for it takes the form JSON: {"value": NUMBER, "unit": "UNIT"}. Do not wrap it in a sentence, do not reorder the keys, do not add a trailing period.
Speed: {"value": 1, "unit": "mph"}
